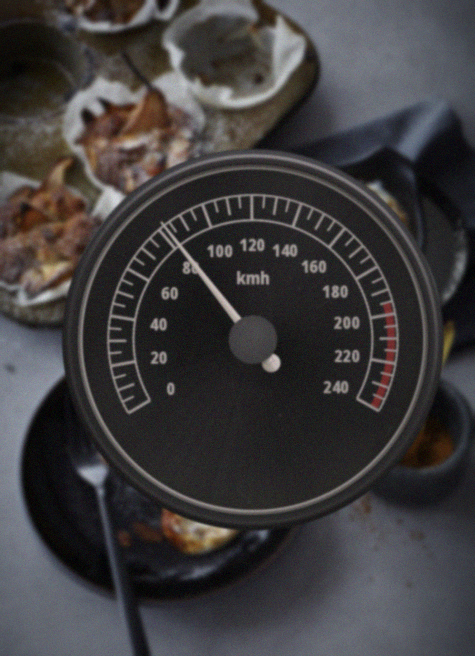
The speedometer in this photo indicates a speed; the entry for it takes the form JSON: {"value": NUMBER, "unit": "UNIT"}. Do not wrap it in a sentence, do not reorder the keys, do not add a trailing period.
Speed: {"value": 82.5, "unit": "km/h"}
